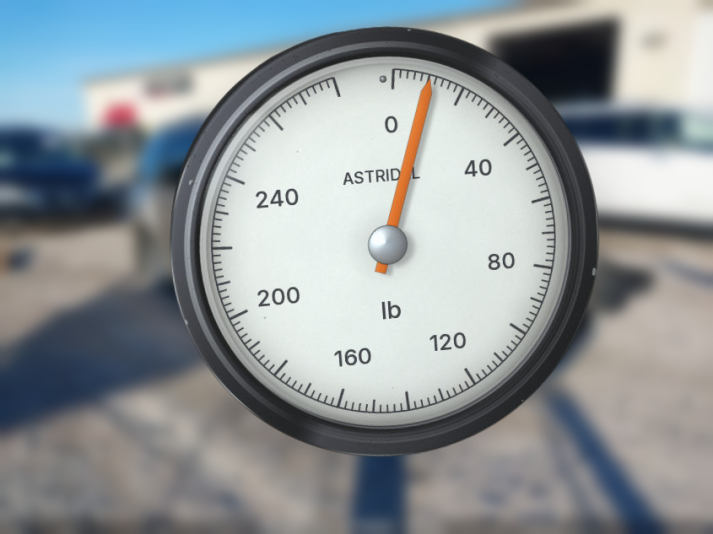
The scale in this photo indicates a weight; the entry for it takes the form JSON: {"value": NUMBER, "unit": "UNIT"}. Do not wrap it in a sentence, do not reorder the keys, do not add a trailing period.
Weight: {"value": 10, "unit": "lb"}
